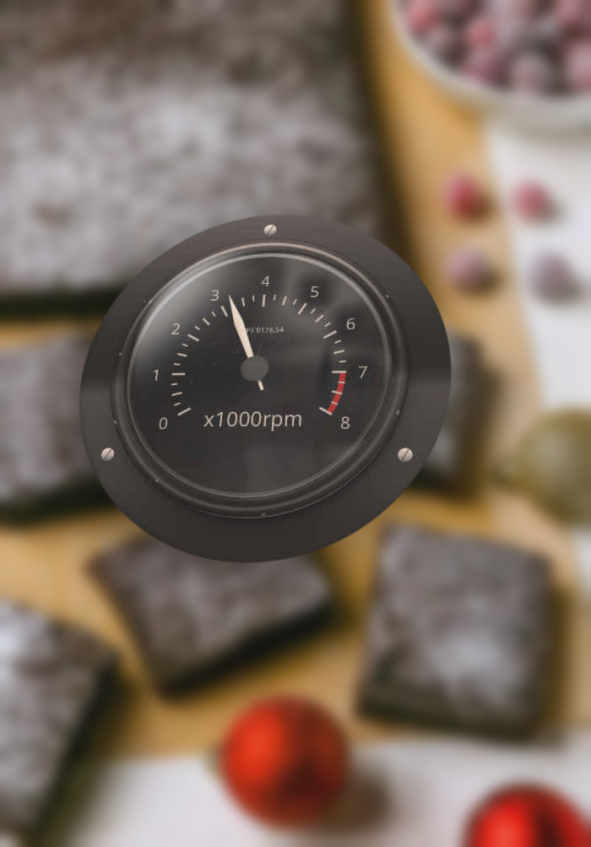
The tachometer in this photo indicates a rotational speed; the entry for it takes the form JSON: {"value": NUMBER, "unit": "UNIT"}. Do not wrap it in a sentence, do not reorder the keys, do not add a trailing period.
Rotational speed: {"value": 3250, "unit": "rpm"}
